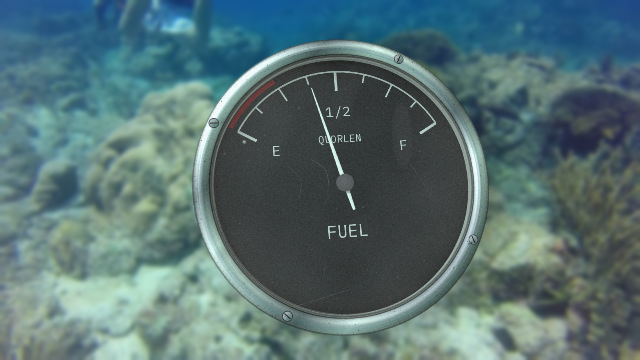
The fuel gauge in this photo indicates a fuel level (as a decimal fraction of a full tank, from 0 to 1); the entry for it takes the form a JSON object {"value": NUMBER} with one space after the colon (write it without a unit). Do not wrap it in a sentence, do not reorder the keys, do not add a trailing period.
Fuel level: {"value": 0.375}
